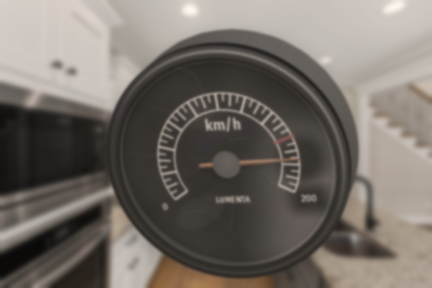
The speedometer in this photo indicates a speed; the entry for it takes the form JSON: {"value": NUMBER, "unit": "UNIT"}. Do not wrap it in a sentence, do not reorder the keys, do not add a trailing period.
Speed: {"value": 175, "unit": "km/h"}
